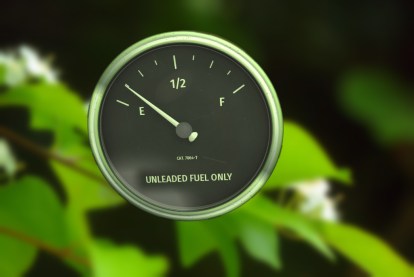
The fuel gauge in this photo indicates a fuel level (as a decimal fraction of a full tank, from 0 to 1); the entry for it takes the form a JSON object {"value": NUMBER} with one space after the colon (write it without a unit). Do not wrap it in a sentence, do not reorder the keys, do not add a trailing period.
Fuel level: {"value": 0.125}
